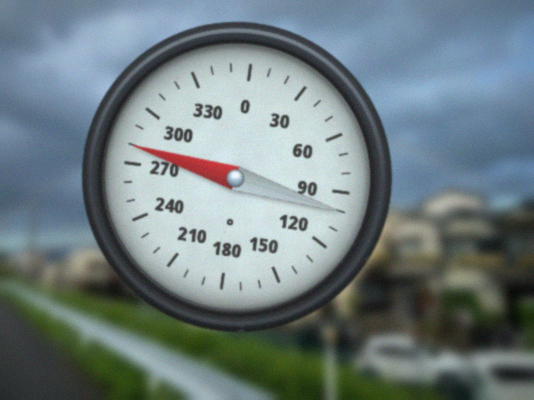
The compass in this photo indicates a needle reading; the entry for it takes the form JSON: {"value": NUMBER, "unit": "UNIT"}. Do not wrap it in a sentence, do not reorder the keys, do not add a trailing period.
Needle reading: {"value": 280, "unit": "°"}
